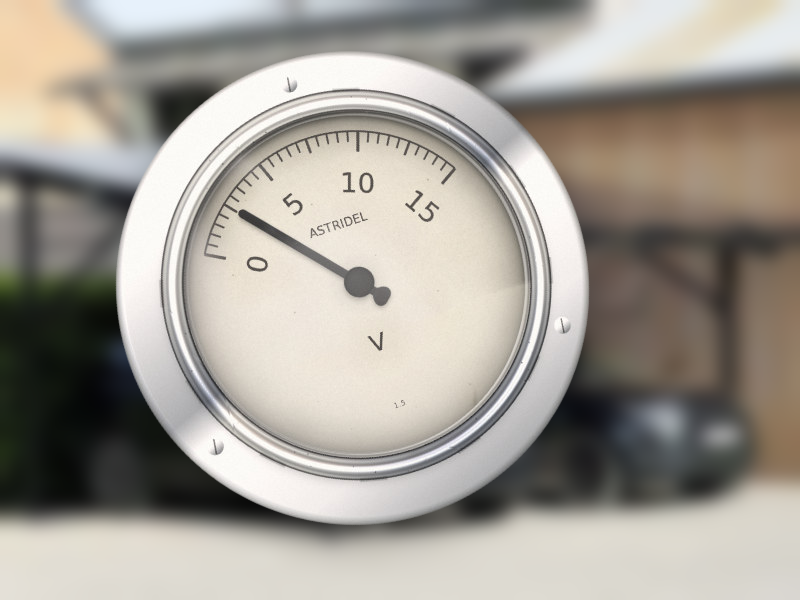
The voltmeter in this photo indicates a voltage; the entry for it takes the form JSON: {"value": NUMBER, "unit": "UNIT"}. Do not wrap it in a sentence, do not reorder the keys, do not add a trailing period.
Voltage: {"value": 2.5, "unit": "V"}
